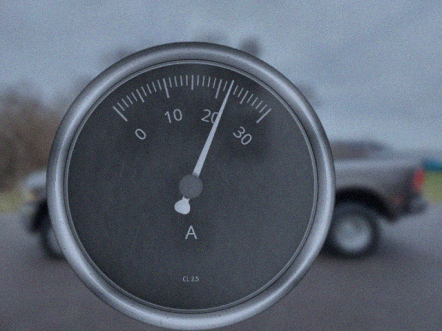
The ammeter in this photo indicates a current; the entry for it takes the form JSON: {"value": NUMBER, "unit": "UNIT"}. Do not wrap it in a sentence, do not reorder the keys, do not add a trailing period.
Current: {"value": 22, "unit": "A"}
